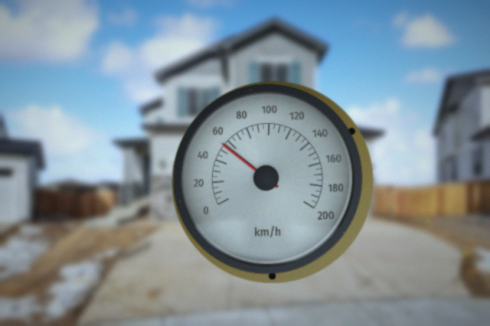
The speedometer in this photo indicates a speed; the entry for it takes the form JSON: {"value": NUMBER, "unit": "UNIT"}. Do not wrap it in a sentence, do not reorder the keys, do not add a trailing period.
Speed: {"value": 55, "unit": "km/h"}
